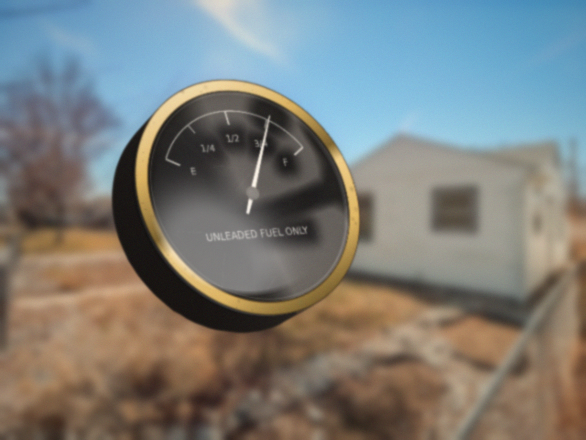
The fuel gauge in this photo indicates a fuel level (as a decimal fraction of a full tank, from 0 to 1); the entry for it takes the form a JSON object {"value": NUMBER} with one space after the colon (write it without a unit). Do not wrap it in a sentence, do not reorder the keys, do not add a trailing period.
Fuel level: {"value": 0.75}
